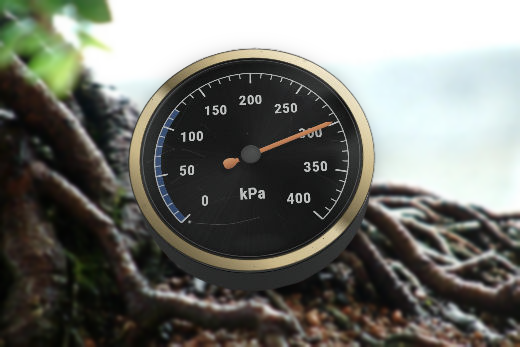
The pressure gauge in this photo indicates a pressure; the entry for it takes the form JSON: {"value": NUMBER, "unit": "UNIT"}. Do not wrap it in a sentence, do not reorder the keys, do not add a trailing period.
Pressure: {"value": 300, "unit": "kPa"}
